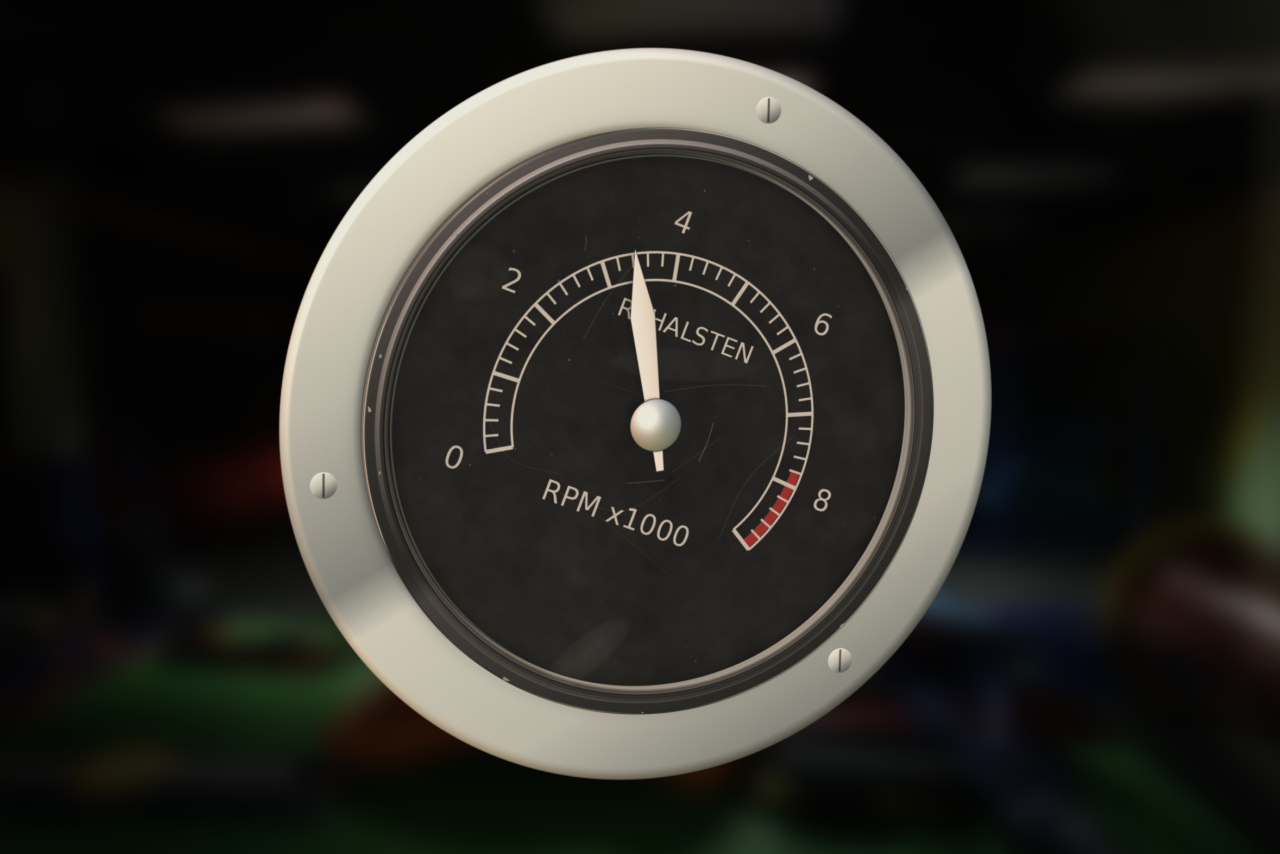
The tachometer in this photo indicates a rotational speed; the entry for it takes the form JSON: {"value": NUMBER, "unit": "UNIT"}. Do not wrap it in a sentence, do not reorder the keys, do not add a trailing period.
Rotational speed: {"value": 3400, "unit": "rpm"}
